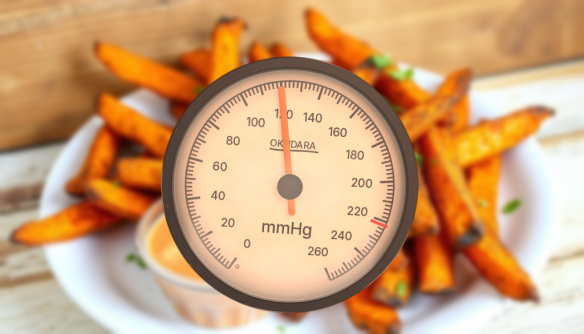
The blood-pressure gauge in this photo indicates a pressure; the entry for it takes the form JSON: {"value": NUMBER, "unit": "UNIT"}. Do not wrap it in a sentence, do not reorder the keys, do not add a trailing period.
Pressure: {"value": 120, "unit": "mmHg"}
